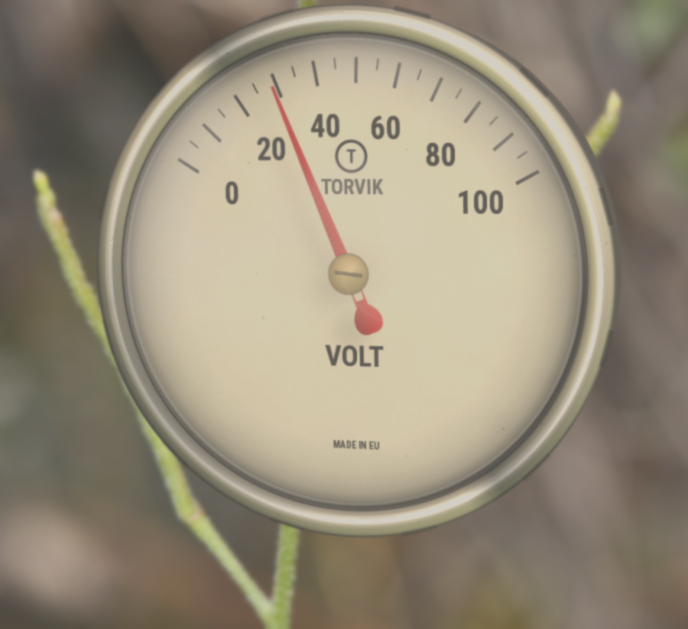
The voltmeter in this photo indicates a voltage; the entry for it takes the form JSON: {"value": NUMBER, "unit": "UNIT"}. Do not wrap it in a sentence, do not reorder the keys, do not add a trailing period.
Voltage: {"value": 30, "unit": "V"}
